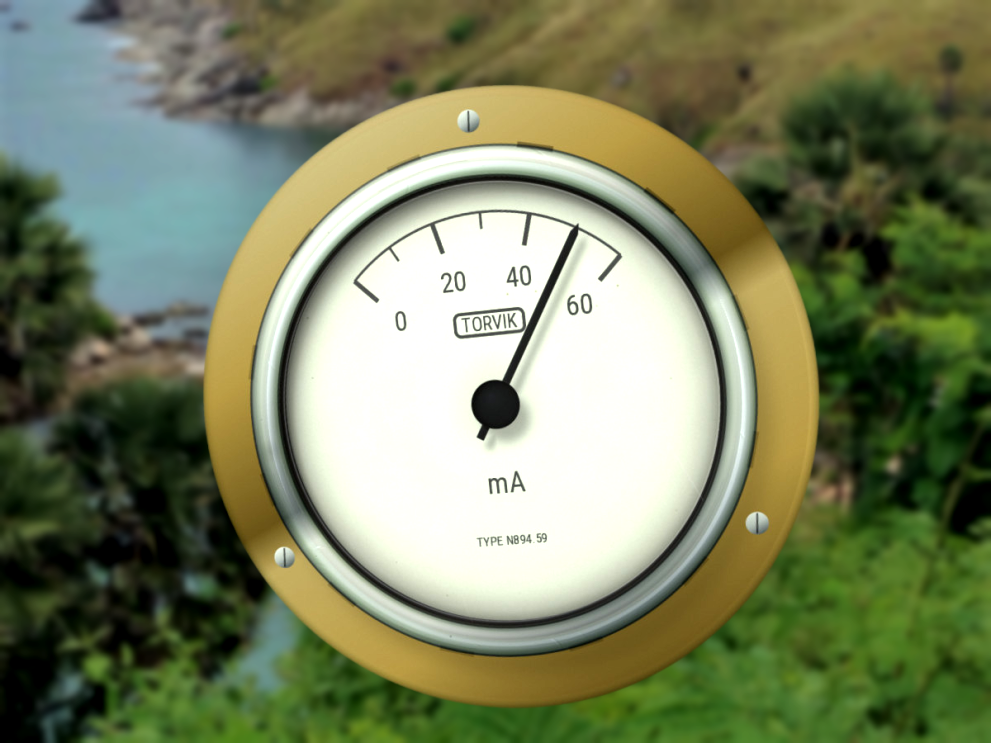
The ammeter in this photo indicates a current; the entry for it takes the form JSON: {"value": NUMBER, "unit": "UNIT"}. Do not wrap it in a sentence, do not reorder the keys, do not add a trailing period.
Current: {"value": 50, "unit": "mA"}
